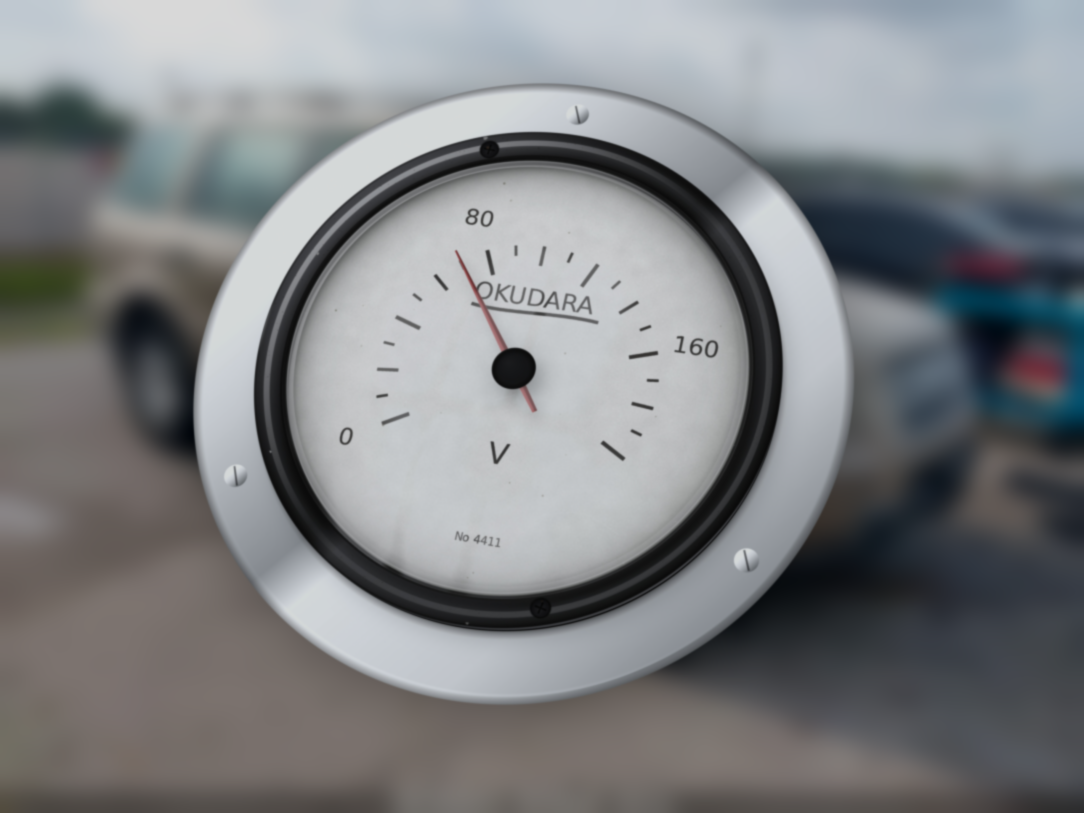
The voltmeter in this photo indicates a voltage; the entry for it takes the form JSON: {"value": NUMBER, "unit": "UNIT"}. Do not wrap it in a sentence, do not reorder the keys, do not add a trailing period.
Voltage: {"value": 70, "unit": "V"}
